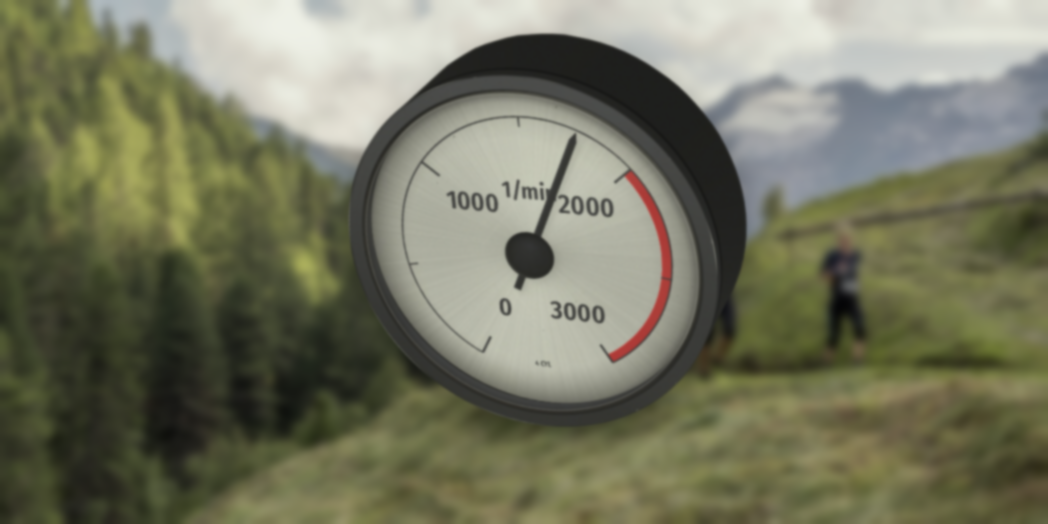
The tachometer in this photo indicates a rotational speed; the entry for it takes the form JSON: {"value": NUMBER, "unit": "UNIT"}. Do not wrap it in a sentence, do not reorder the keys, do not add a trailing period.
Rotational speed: {"value": 1750, "unit": "rpm"}
